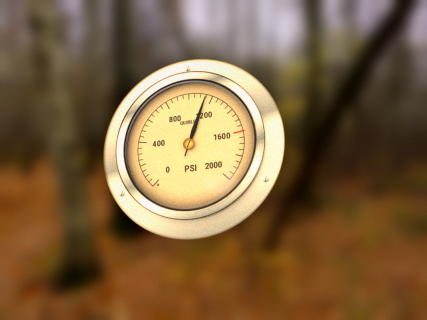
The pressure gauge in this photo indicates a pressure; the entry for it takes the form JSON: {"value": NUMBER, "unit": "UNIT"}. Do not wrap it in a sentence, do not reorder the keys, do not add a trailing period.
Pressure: {"value": 1150, "unit": "psi"}
